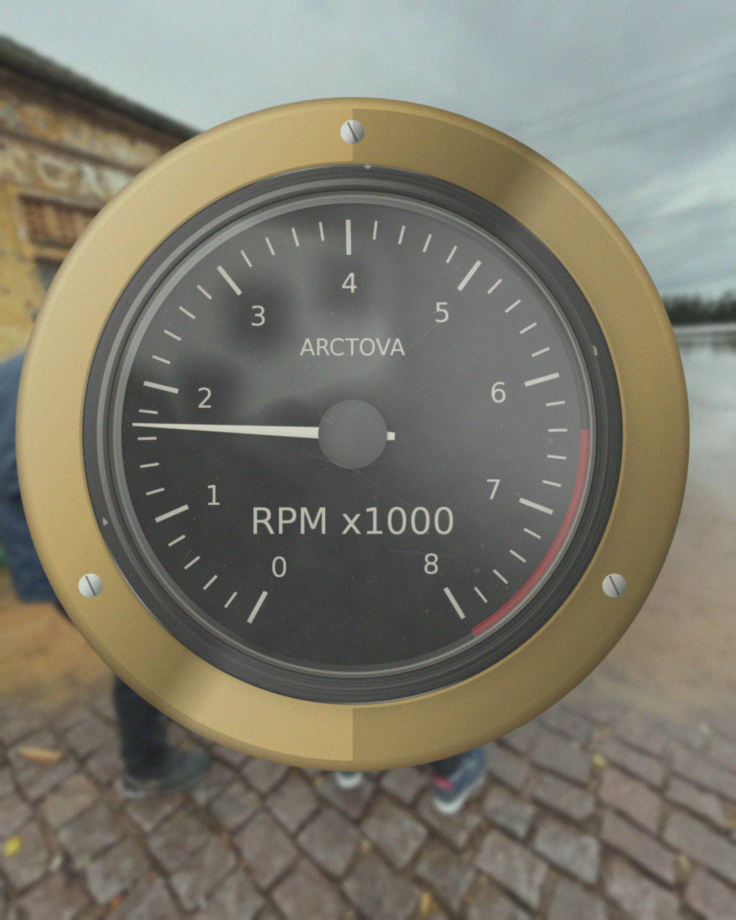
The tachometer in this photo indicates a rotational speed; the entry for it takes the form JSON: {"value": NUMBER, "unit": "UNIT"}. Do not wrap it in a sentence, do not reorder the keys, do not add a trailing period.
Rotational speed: {"value": 1700, "unit": "rpm"}
